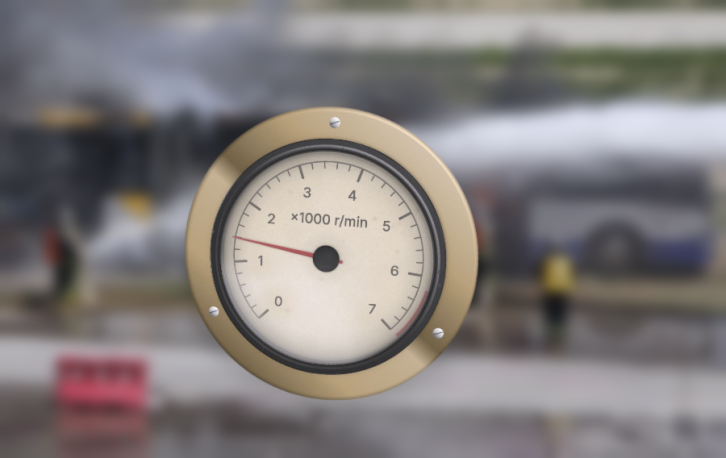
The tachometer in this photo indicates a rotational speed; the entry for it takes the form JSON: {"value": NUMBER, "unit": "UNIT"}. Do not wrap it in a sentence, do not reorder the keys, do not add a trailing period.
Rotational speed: {"value": 1400, "unit": "rpm"}
